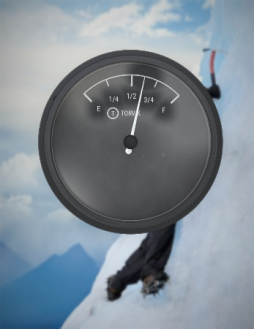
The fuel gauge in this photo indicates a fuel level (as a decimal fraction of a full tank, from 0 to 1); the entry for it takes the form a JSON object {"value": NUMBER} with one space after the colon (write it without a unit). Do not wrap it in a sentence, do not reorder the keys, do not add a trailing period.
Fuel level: {"value": 0.625}
